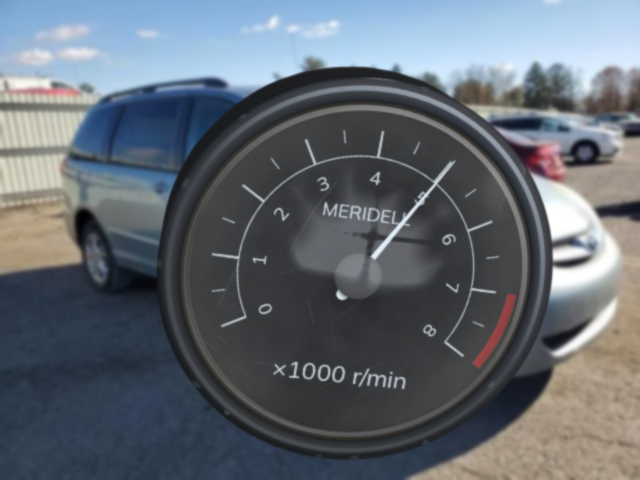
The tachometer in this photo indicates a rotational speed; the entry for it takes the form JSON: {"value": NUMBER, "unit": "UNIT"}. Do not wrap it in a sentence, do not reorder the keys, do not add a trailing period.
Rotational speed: {"value": 5000, "unit": "rpm"}
